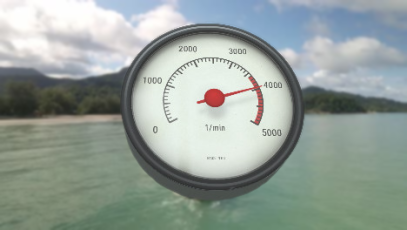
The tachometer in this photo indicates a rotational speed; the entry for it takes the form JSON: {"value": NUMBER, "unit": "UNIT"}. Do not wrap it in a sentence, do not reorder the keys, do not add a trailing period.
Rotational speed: {"value": 4000, "unit": "rpm"}
